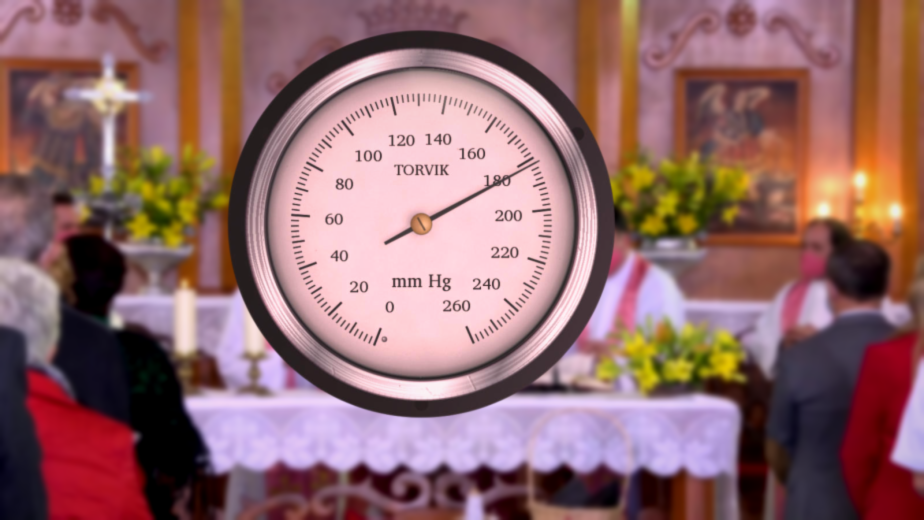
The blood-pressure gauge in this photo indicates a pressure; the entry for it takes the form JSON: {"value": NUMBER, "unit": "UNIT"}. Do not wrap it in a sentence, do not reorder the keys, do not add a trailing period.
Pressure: {"value": 182, "unit": "mmHg"}
